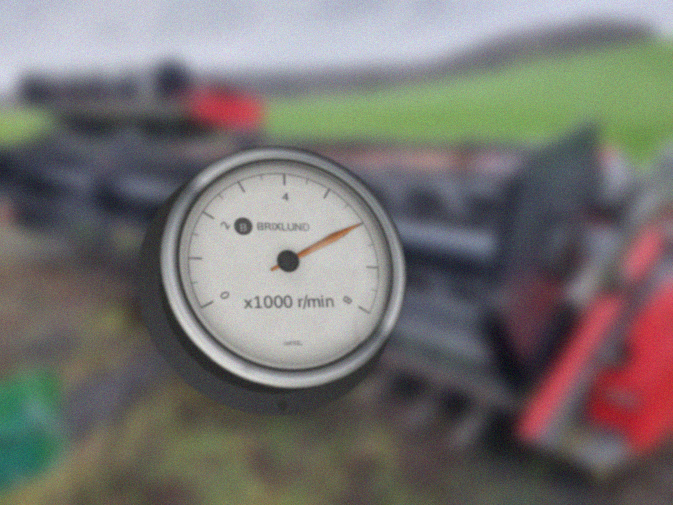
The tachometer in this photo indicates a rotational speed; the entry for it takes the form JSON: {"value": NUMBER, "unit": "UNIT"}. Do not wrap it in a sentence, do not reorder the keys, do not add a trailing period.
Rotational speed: {"value": 6000, "unit": "rpm"}
